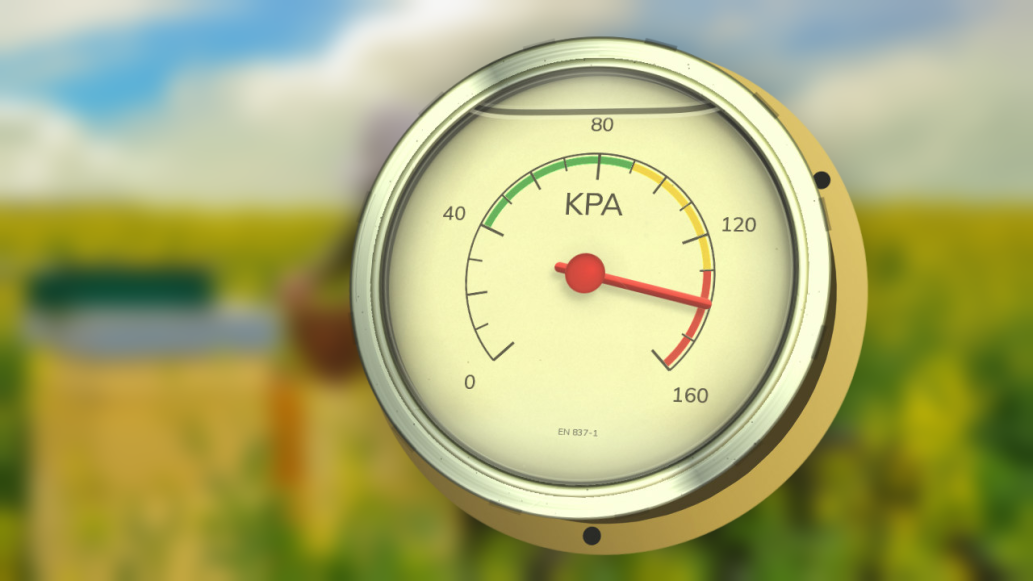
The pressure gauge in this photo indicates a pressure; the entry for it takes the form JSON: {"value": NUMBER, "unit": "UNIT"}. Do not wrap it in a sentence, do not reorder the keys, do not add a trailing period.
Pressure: {"value": 140, "unit": "kPa"}
